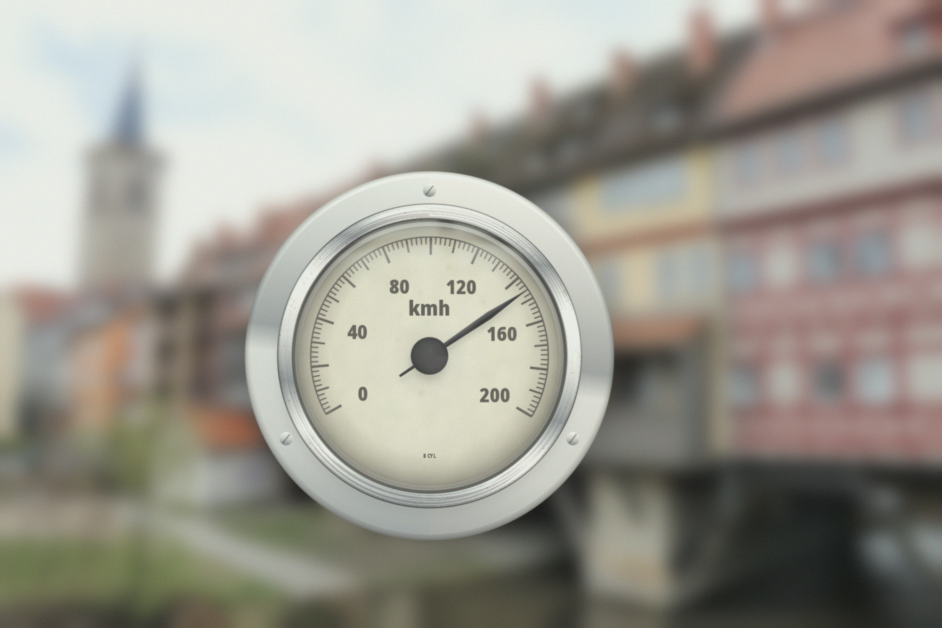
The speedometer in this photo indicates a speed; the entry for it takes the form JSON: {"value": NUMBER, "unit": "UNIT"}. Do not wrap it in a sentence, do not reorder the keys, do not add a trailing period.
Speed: {"value": 146, "unit": "km/h"}
